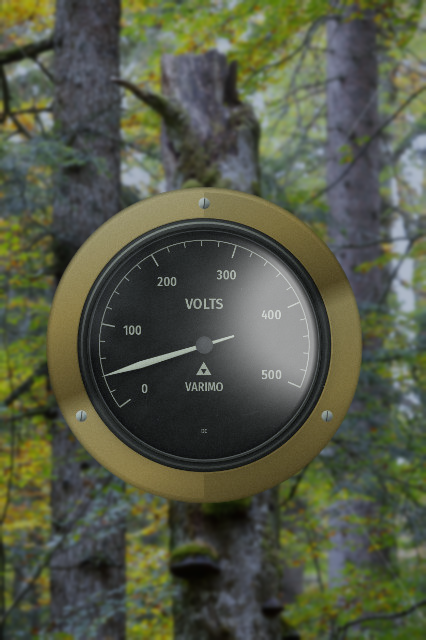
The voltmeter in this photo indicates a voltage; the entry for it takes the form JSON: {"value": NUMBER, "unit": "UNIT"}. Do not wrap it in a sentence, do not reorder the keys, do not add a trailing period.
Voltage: {"value": 40, "unit": "V"}
